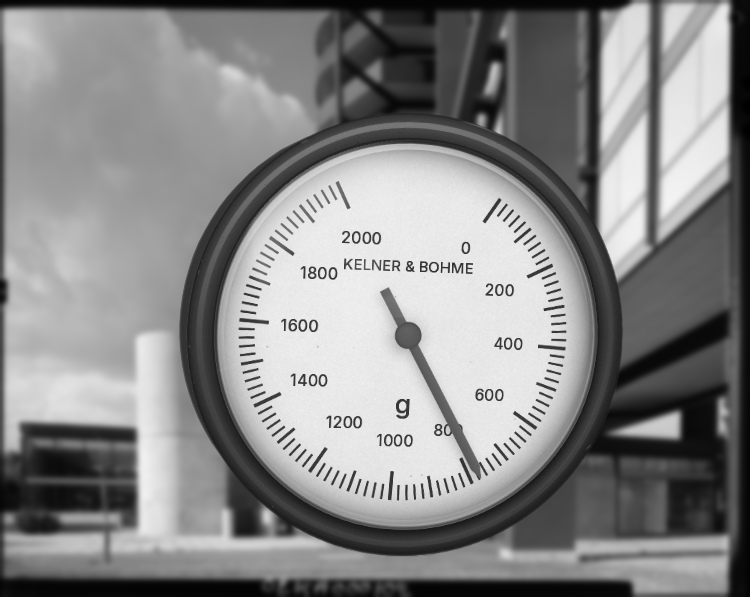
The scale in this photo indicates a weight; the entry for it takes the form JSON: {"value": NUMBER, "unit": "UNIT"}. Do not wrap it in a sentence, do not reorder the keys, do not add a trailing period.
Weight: {"value": 780, "unit": "g"}
